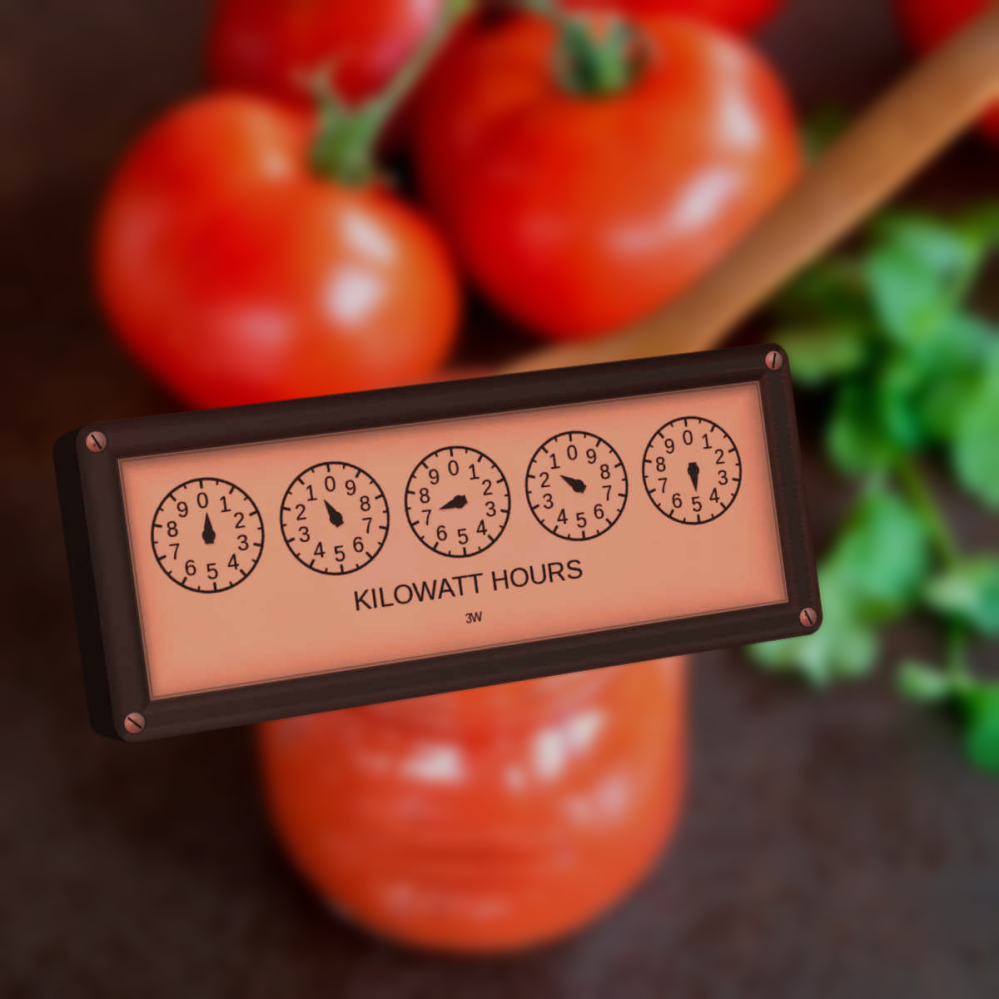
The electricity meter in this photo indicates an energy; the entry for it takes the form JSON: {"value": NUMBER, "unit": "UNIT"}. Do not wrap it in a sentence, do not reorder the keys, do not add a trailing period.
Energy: {"value": 715, "unit": "kWh"}
